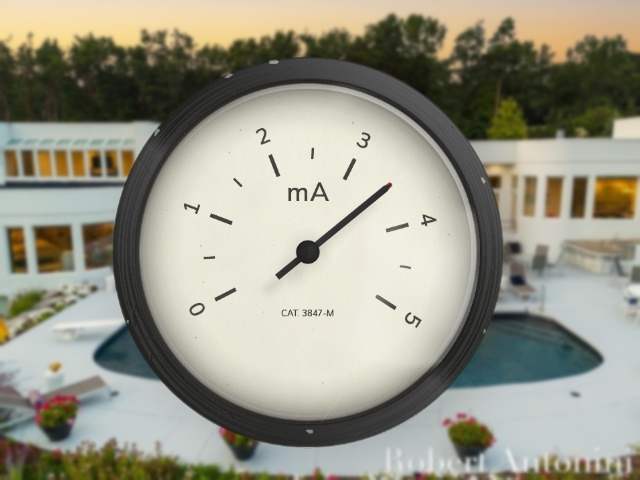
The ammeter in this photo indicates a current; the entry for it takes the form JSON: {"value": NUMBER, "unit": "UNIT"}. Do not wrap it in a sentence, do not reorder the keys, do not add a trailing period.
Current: {"value": 3.5, "unit": "mA"}
